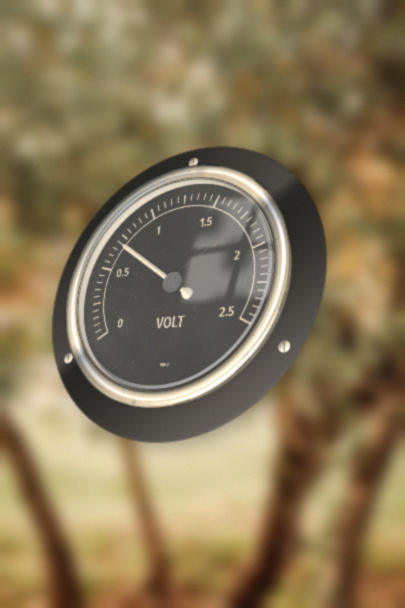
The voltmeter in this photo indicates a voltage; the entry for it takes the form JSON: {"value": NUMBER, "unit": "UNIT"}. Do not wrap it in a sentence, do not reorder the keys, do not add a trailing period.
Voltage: {"value": 0.7, "unit": "V"}
